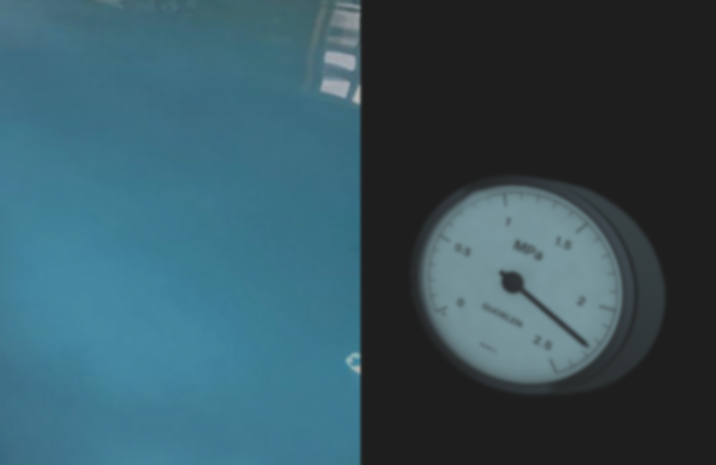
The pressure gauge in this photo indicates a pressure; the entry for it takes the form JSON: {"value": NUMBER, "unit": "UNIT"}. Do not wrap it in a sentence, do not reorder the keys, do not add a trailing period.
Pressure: {"value": 2.25, "unit": "MPa"}
